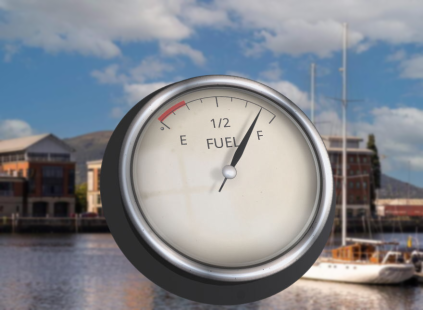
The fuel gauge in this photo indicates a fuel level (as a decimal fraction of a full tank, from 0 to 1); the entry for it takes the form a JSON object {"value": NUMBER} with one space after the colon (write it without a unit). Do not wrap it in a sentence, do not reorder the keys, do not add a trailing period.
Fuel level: {"value": 0.875}
